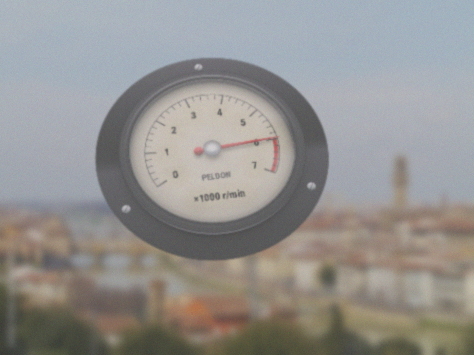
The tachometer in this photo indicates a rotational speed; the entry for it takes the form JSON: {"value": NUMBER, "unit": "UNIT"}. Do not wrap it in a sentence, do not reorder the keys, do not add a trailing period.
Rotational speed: {"value": 6000, "unit": "rpm"}
